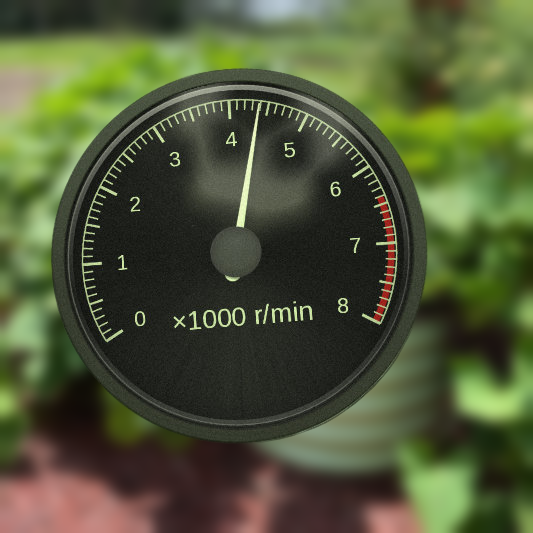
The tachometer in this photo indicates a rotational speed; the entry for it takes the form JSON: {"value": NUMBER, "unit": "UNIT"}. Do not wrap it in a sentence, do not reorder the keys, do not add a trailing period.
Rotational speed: {"value": 4400, "unit": "rpm"}
